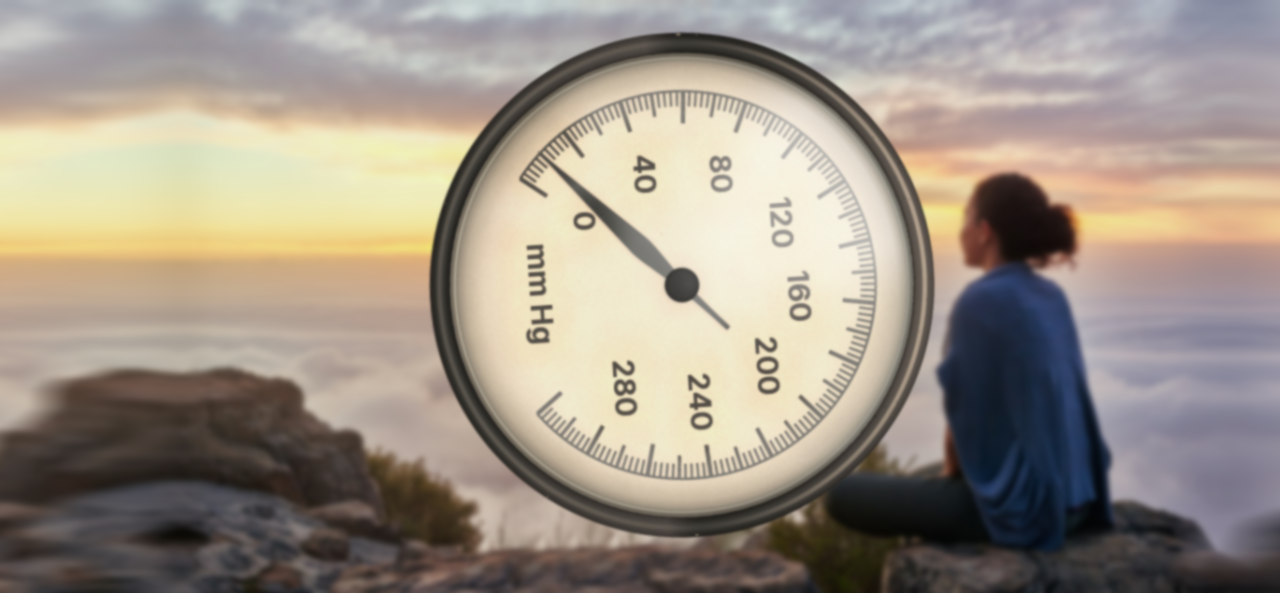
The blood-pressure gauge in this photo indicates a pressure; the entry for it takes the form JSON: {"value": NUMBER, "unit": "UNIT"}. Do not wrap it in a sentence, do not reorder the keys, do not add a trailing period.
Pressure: {"value": 10, "unit": "mmHg"}
